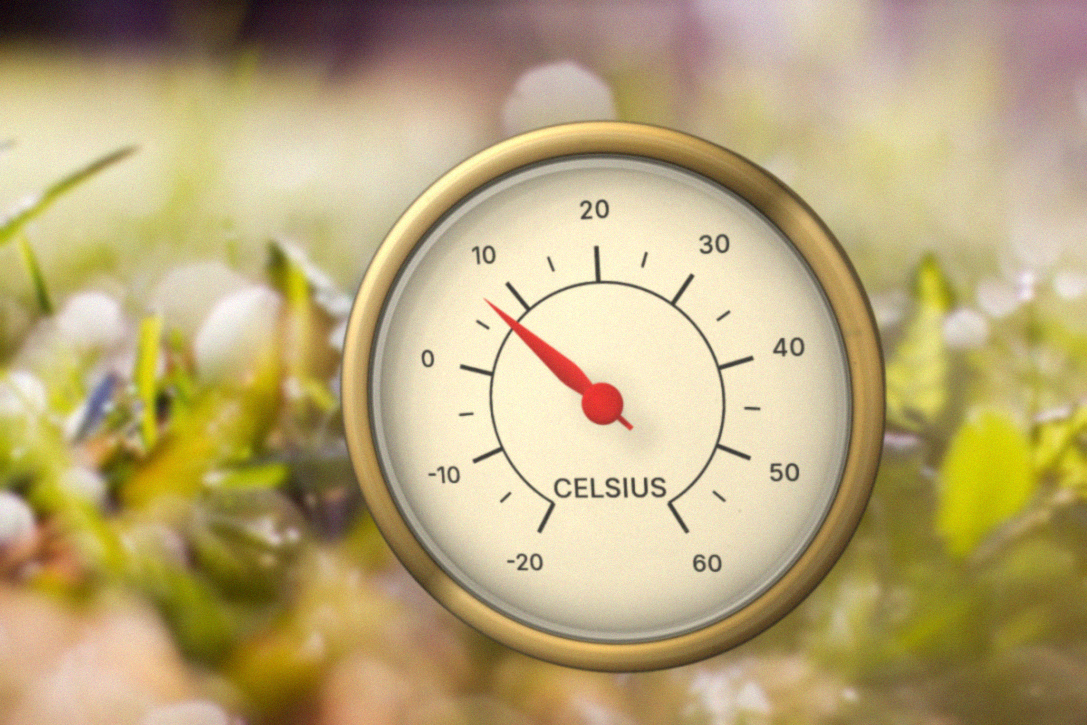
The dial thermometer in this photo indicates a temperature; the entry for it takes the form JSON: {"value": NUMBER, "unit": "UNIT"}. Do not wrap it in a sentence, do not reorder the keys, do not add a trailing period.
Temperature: {"value": 7.5, "unit": "°C"}
